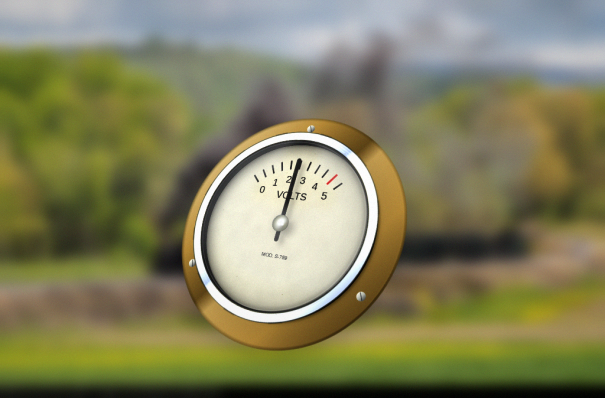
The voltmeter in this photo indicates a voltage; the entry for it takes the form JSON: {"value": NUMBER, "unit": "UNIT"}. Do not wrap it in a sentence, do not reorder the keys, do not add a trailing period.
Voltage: {"value": 2.5, "unit": "V"}
